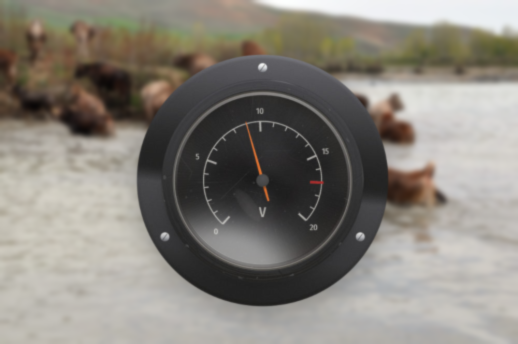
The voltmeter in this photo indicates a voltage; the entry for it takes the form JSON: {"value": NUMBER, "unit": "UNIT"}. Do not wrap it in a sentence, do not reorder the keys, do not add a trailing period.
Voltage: {"value": 9, "unit": "V"}
